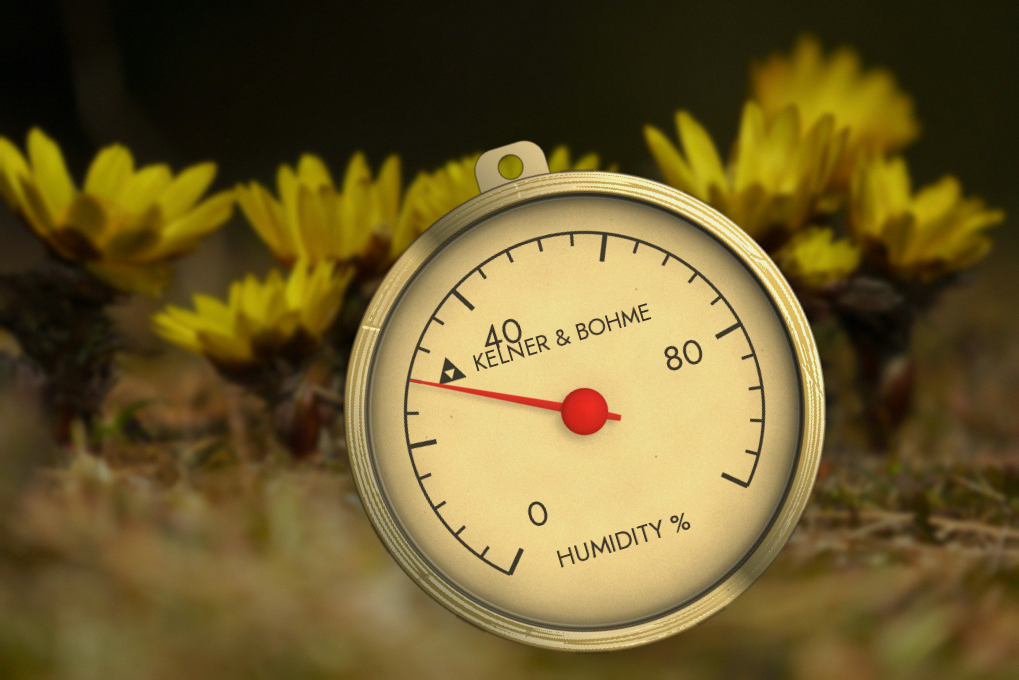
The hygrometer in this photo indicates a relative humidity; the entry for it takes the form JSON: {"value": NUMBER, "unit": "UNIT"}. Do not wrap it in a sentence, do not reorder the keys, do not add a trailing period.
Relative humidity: {"value": 28, "unit": "%"}
